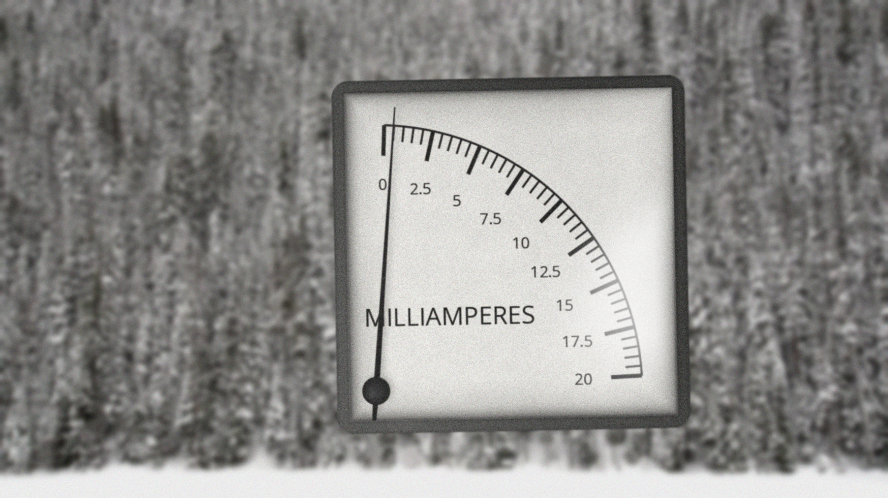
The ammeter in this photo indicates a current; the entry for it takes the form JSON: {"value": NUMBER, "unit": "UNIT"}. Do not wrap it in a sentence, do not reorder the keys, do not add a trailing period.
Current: {"value": 0.5, "unit": "mA"}
